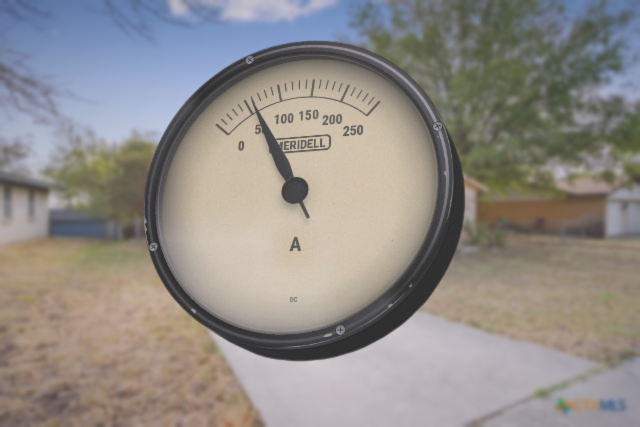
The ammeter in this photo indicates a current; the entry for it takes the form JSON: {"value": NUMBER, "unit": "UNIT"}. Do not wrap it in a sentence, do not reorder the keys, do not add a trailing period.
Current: {"value": 60, "unit": "A"}
